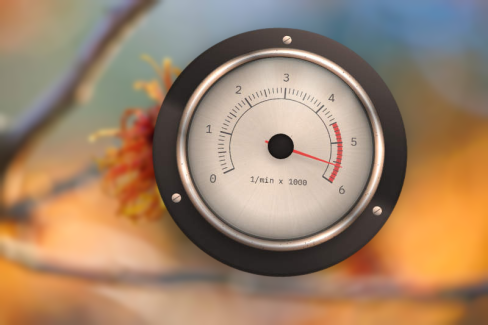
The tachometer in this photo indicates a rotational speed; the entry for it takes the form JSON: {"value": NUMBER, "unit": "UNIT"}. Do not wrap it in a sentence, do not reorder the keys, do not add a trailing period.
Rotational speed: {"value": 5600, "unit": "rpm"}
